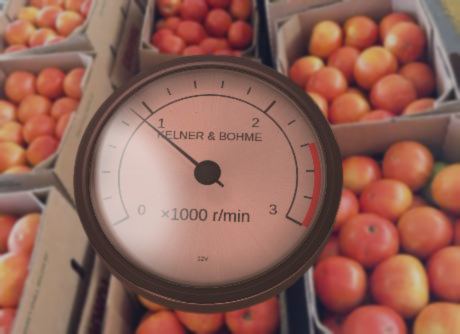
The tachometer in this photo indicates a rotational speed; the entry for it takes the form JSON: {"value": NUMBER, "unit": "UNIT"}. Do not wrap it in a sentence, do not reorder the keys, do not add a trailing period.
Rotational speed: {"value": 900, "unit": "rpm"}
